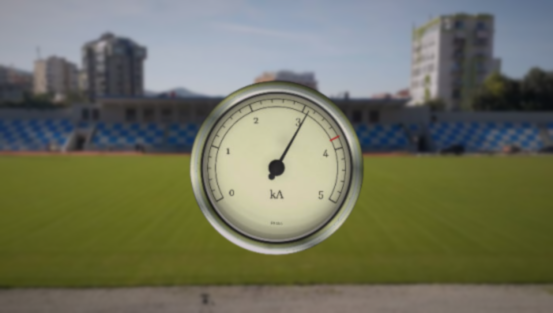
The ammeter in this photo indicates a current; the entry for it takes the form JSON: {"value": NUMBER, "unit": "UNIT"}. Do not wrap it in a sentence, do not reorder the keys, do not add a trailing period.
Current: {"value": 3.1, "unit": "kA"}
